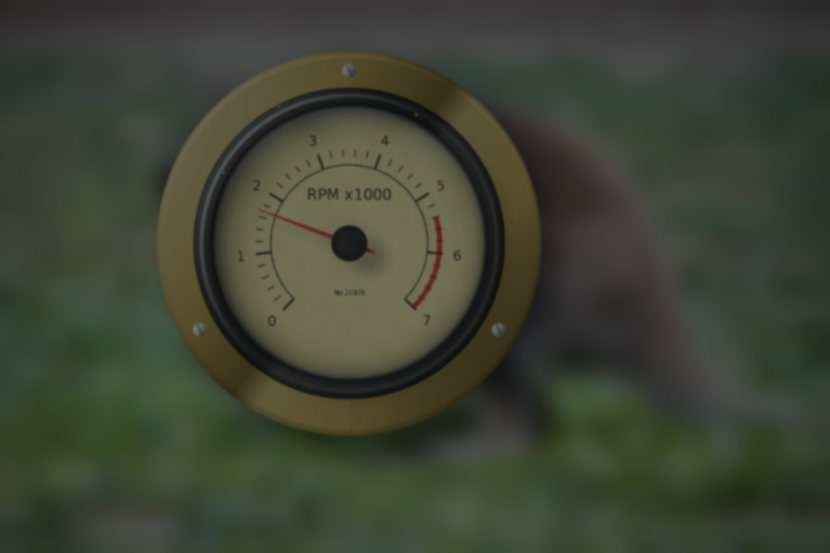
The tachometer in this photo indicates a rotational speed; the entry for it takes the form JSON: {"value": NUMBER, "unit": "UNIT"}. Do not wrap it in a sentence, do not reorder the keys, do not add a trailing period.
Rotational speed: {"value": 1700, "unit": "rpm"}
